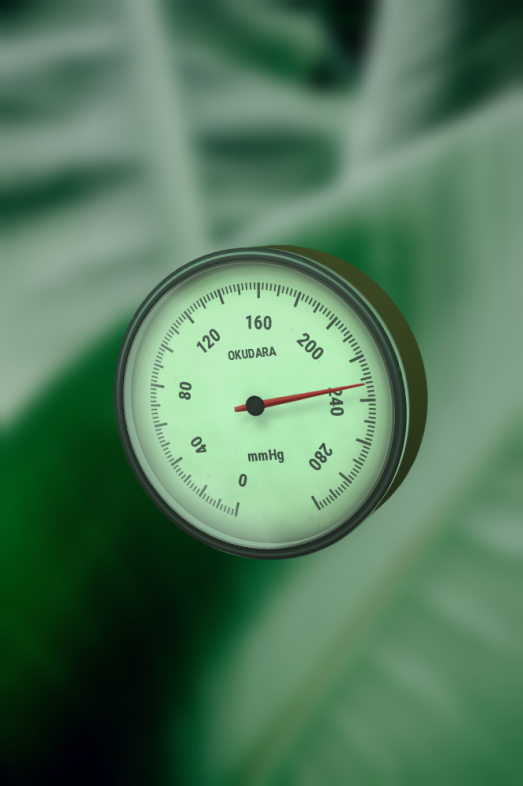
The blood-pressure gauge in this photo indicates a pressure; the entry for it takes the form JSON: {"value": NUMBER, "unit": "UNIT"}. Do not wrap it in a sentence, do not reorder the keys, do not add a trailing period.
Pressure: {"value": 232, "unit": "mmHg"}
